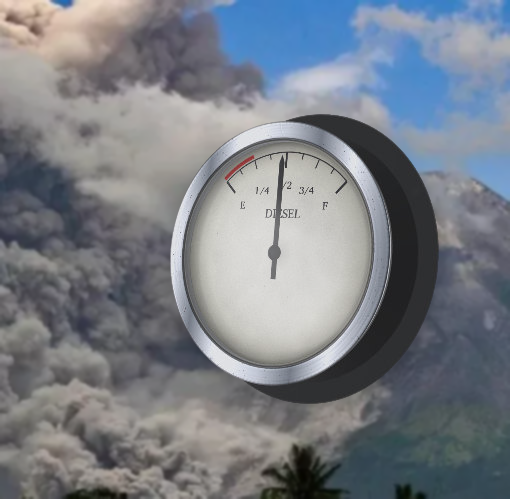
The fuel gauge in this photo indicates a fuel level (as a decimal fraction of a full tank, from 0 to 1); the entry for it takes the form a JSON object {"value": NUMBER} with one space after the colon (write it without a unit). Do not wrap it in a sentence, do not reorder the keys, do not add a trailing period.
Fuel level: {"value": 0.5}
